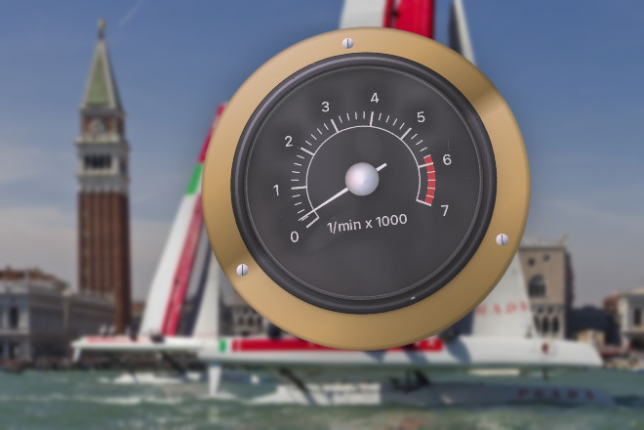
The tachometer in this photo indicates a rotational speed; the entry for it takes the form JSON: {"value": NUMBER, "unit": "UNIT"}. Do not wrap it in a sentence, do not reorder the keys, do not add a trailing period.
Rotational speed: {"value": 200, "unit": "rpm"}
